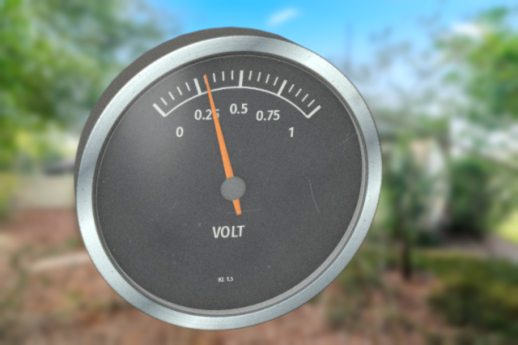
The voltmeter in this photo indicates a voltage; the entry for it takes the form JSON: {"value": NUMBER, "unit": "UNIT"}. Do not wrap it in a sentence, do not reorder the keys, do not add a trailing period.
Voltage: {"value": 0.3, "unit": "V"}
